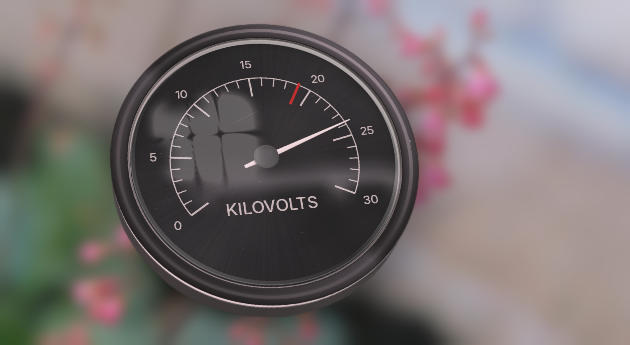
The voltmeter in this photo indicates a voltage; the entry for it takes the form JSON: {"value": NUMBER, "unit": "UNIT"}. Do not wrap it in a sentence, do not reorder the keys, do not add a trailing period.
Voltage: {"value": 24, "unit": "kV"}
